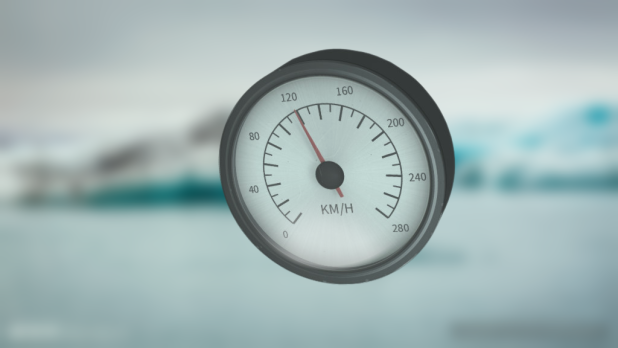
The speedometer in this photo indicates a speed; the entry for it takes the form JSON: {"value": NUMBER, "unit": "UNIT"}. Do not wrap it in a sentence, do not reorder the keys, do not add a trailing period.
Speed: {"value": 120, "unit": "km/h"}
